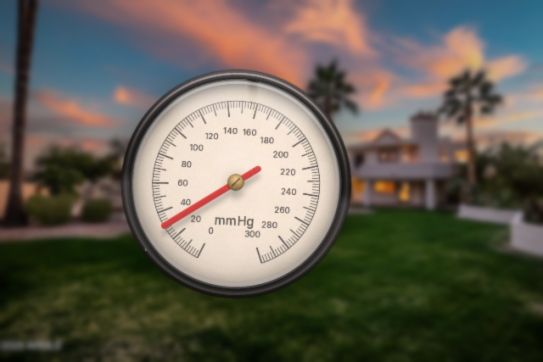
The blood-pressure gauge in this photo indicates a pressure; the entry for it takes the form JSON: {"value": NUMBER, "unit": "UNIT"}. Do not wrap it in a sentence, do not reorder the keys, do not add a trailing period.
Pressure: {"value": 30, "unit": "mmHg"}
